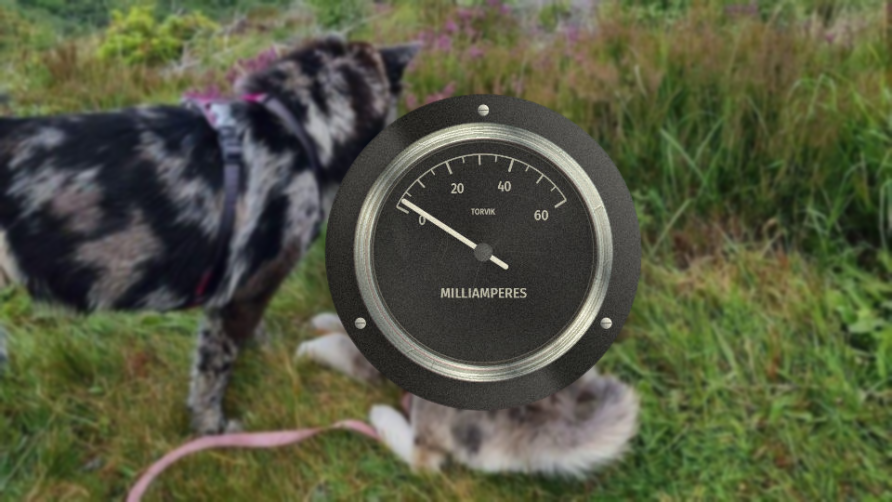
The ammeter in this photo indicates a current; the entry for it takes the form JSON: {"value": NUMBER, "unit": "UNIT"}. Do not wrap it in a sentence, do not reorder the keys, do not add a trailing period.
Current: {"value": 2.5, "unit": "mA"}
